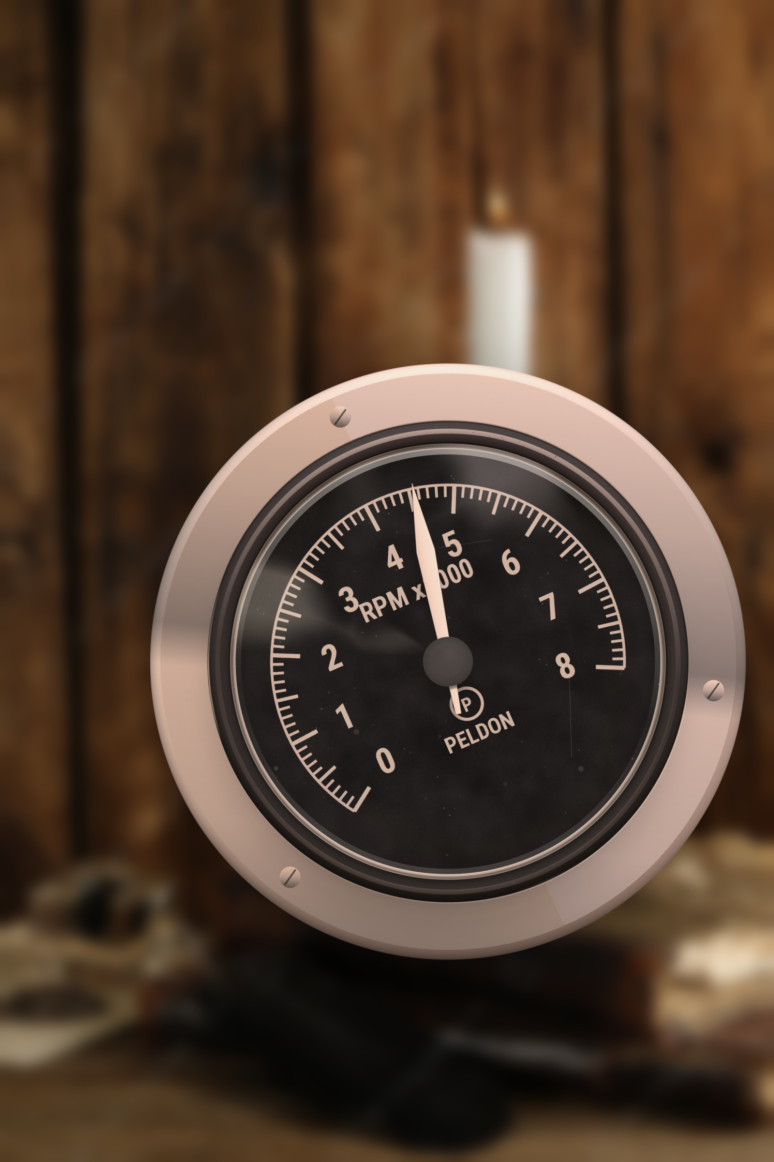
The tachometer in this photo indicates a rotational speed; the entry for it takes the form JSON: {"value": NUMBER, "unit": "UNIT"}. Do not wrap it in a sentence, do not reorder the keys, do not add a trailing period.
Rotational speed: {"value": 4550, "unit": "rpm"}
